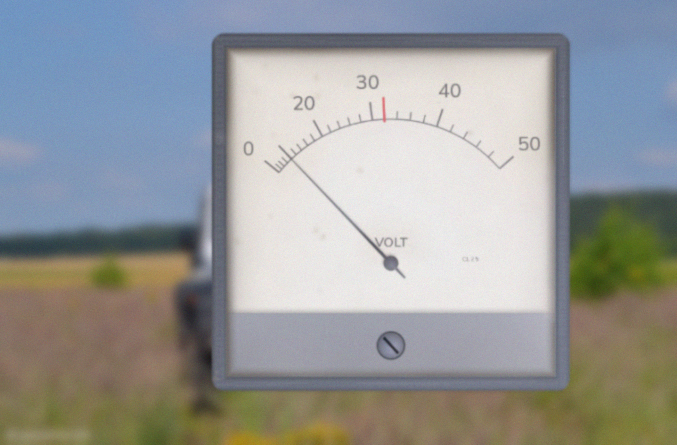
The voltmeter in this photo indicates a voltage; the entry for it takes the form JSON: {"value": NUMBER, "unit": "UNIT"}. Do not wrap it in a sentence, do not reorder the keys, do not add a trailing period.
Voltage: {"value": 10, "unit": "V"}
